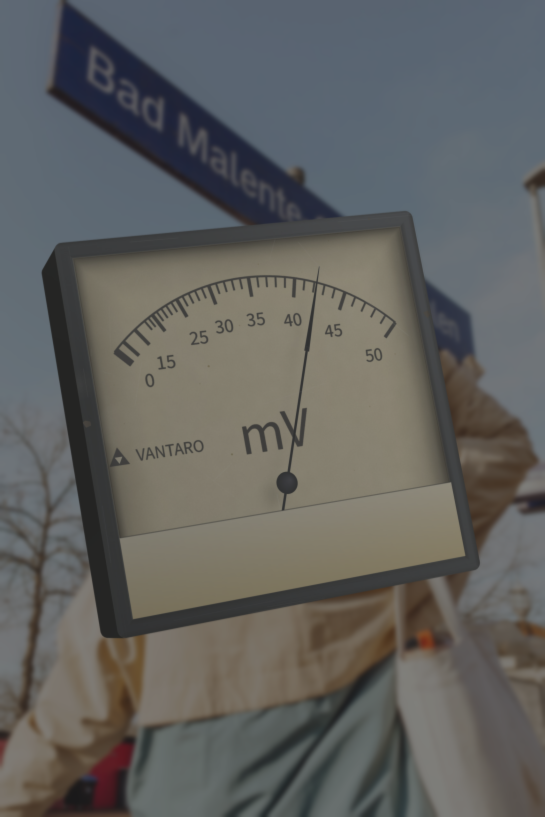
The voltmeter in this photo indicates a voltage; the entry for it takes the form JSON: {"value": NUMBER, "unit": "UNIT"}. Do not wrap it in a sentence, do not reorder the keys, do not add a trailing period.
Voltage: {"value": 42, "unit": "mV"}
